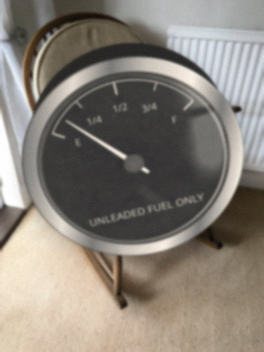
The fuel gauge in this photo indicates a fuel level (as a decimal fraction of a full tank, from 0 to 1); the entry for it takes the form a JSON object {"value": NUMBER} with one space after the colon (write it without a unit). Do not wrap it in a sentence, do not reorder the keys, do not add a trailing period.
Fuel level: {"value": 0.125}
